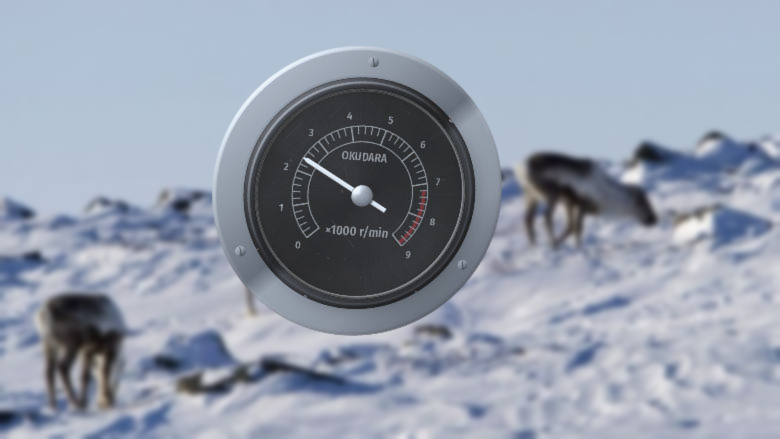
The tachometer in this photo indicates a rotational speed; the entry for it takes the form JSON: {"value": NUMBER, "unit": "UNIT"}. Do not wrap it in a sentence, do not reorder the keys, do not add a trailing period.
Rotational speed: {"value": 2400, "unit": "rpm"}
